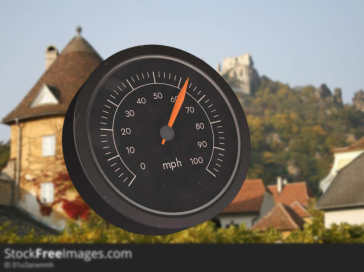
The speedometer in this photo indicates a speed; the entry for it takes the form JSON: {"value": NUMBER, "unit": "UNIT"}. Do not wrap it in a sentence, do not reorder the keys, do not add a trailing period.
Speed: {"value": 62, "unit": "mph"}
